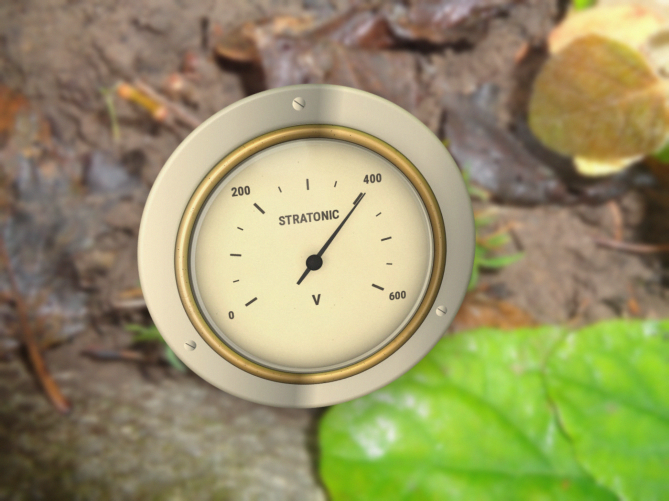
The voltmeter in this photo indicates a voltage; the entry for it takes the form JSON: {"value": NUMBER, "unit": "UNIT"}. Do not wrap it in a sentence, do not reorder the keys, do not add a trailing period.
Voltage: {"value": 400, "unit": "V"}
